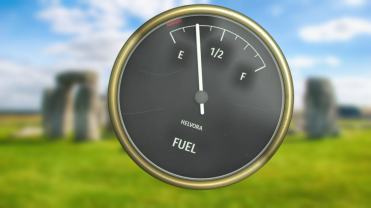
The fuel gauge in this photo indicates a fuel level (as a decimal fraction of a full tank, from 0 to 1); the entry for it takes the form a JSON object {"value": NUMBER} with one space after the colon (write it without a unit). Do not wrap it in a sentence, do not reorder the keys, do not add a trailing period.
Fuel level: {"value": 0.25}
